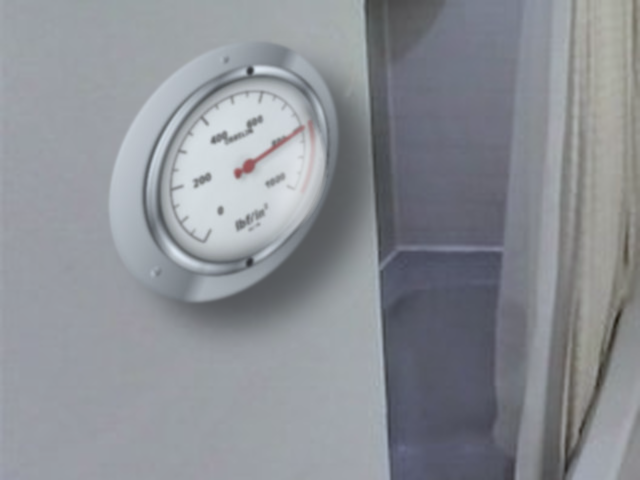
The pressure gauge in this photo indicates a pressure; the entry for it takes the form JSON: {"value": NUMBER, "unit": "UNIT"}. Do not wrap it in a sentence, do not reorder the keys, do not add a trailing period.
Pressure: {"value": 800, "unit": "psi"}
